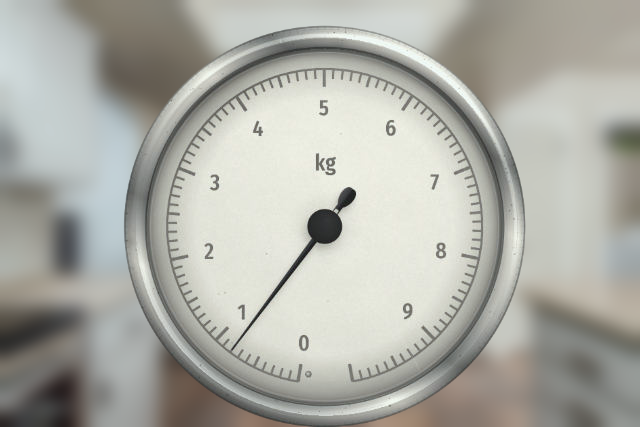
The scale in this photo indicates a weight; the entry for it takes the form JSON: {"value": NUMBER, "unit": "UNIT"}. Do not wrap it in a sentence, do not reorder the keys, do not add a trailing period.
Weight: {"value": 0.8, "unit": "kg"}
